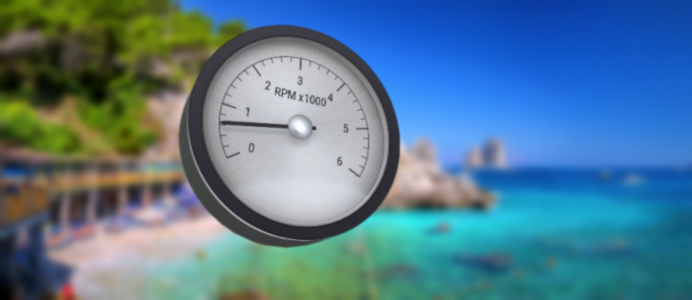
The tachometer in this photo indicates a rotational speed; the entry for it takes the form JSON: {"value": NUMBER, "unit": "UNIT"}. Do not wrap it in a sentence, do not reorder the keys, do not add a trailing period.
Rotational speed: {"value": 600, "unit": "rpm"}
